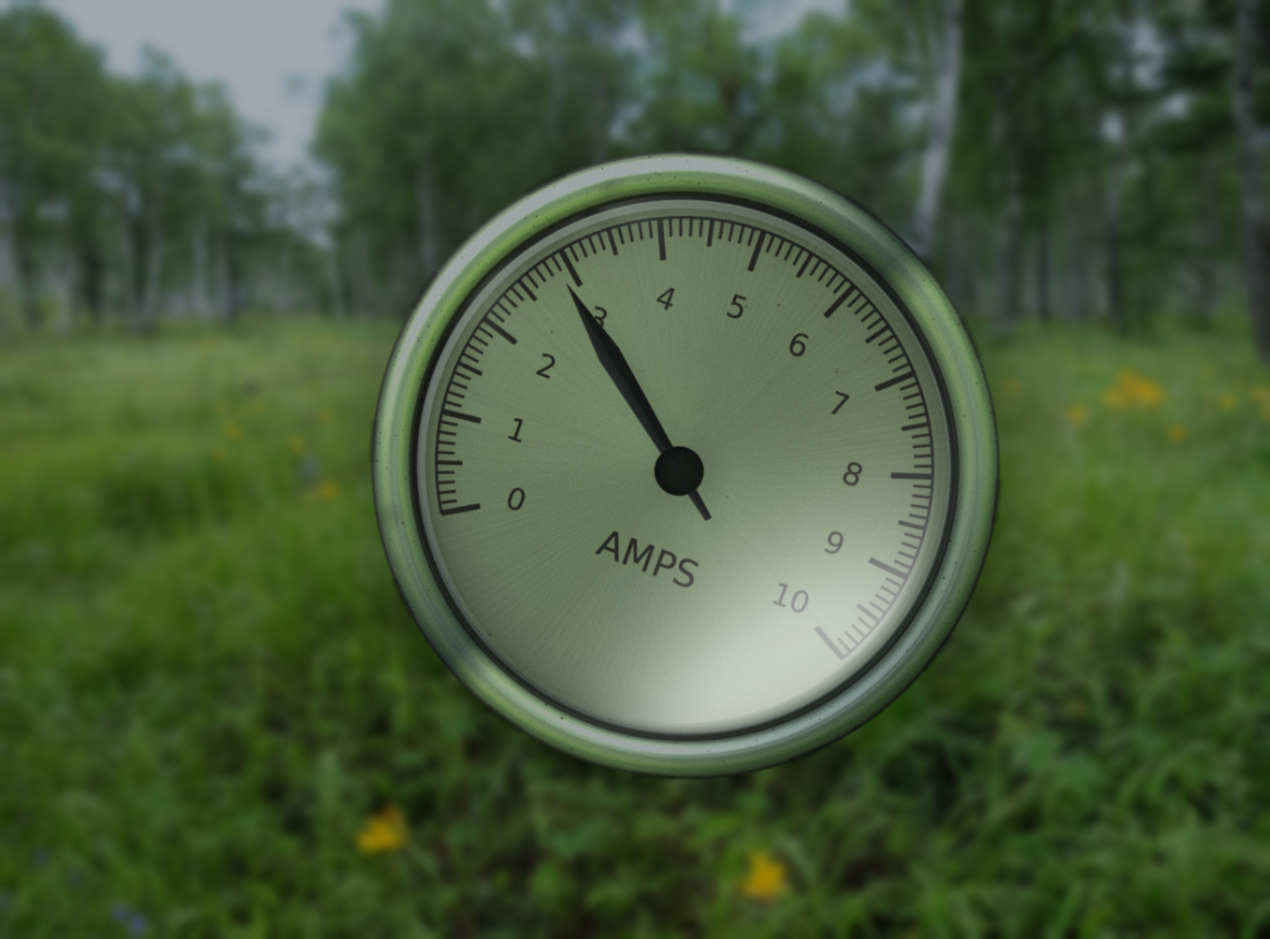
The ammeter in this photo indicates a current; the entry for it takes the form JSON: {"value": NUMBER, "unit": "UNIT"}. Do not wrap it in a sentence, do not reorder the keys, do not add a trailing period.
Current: {"value": 2.9, "unit": "A"}
